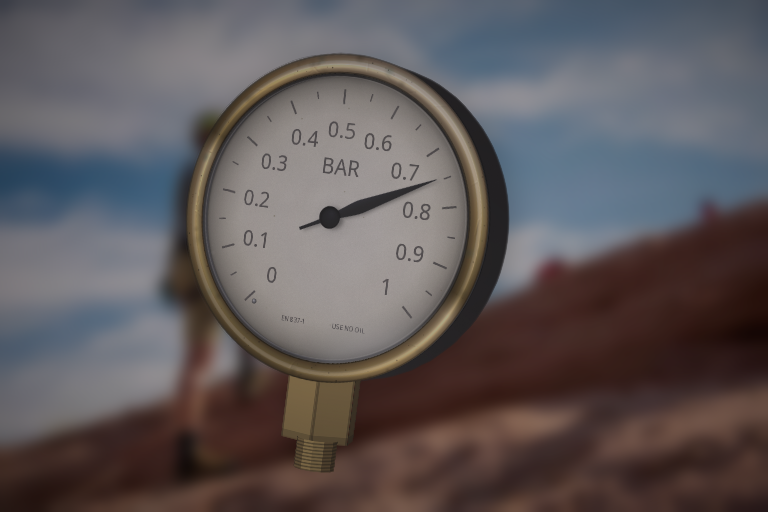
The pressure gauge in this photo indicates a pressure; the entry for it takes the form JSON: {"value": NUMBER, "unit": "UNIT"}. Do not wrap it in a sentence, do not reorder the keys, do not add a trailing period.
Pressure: {"value": 0.75, "unit": "bar"}
